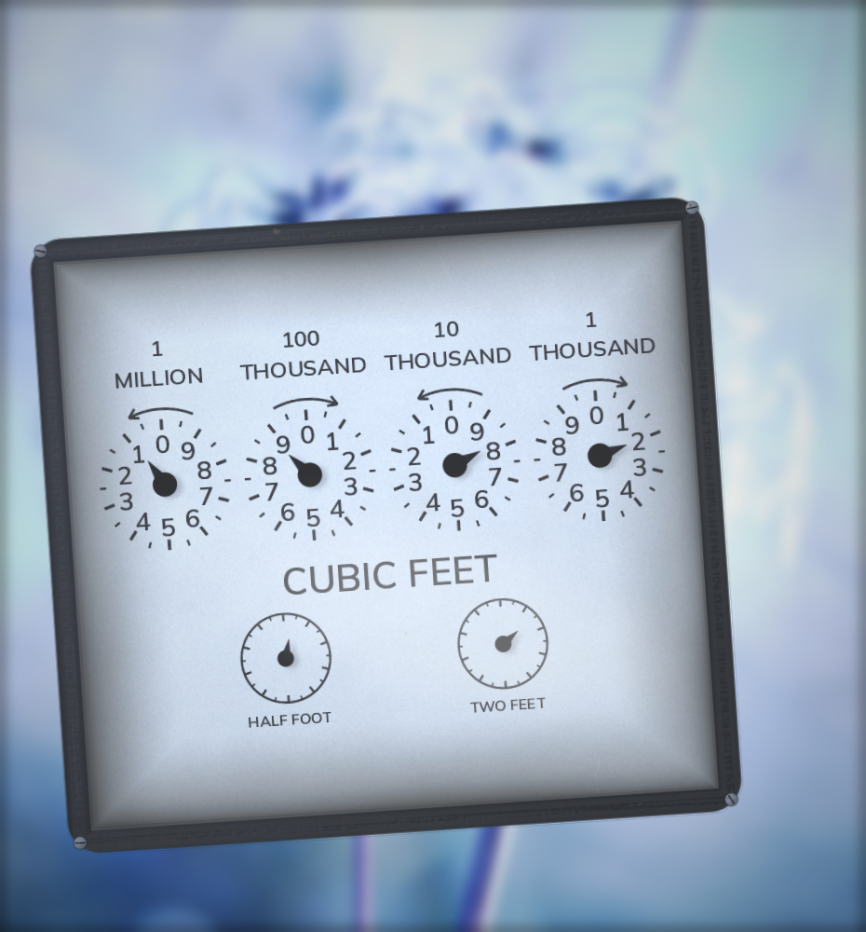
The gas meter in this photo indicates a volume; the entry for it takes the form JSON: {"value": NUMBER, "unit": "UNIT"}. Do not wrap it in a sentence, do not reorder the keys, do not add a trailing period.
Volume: {"value": 88200, "unit": "ft³"}
